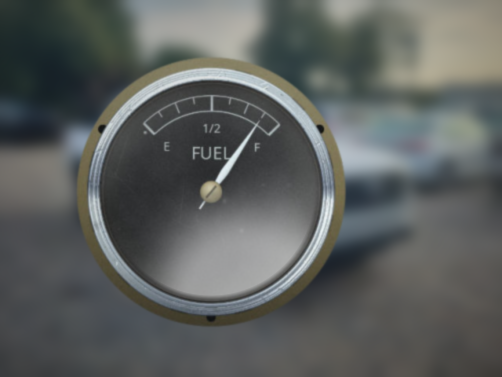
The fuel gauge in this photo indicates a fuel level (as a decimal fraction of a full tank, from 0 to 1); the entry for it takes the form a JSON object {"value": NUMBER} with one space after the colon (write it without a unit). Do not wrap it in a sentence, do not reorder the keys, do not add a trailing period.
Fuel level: {"value": 0.875}
